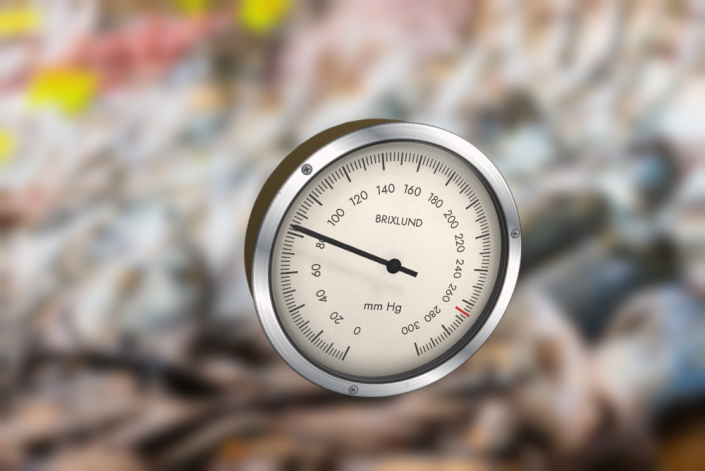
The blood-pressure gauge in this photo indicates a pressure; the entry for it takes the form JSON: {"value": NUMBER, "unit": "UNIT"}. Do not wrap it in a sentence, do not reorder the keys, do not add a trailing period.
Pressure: {"value": 84, "unit": "mmHg"}
